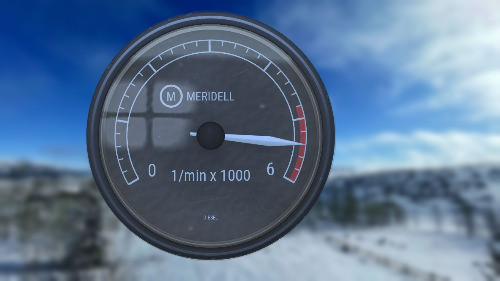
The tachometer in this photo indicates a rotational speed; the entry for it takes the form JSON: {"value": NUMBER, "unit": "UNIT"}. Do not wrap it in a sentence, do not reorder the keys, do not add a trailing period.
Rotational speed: {"value": 5400, "unit": "rpm"}
